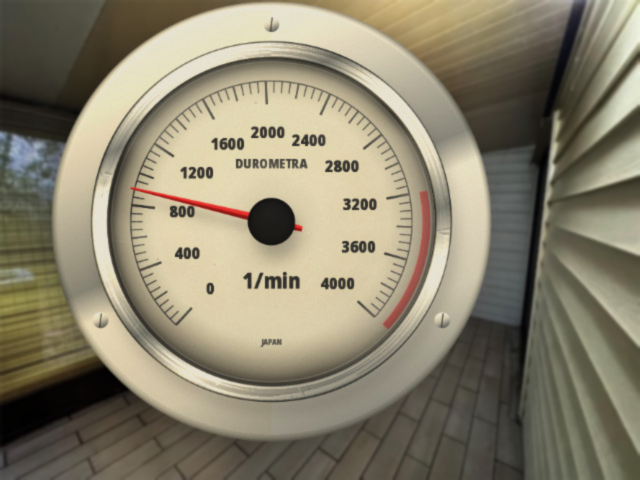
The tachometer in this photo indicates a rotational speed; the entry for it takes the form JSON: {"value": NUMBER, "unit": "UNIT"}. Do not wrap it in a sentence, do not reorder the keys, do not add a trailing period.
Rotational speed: {"value": 900, "unit": "rpm"}
